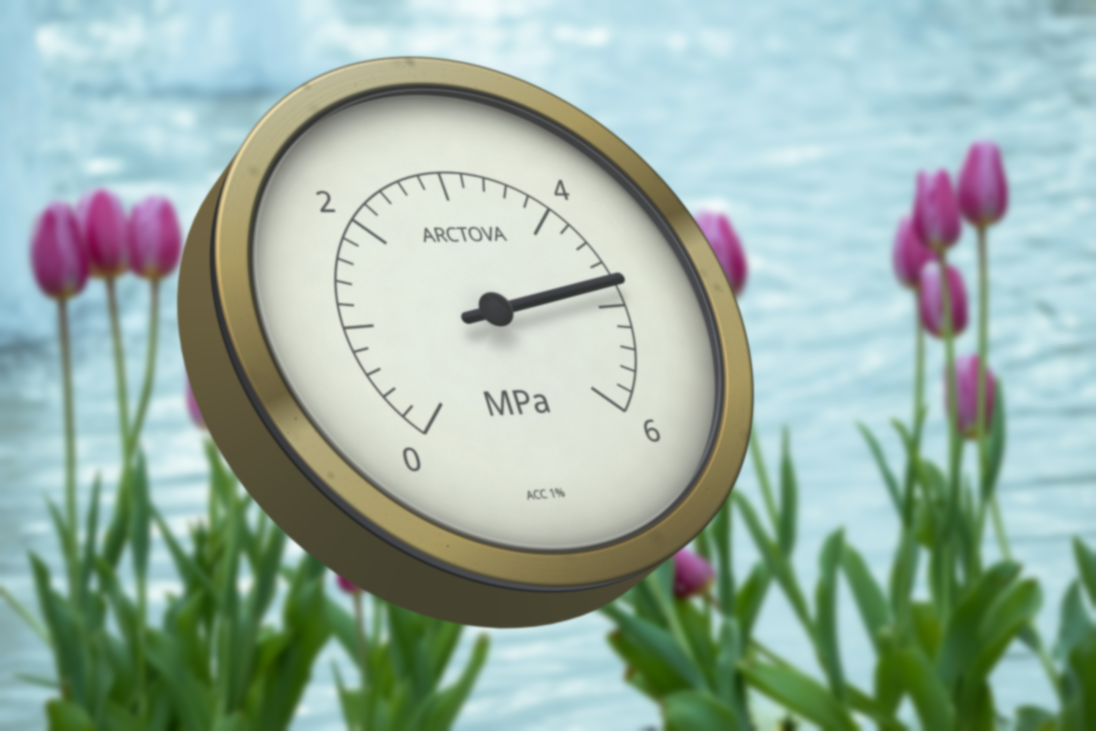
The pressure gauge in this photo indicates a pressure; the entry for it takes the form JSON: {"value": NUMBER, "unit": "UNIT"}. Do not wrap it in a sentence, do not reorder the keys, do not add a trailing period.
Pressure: {"value": 4.8, "unit": "MPa"}
